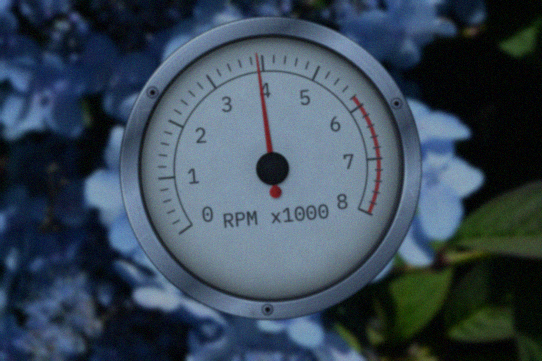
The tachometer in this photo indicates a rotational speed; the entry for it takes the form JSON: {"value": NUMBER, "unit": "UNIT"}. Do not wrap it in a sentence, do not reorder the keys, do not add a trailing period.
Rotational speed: {"value": 3900, "unit": "rpm"}
